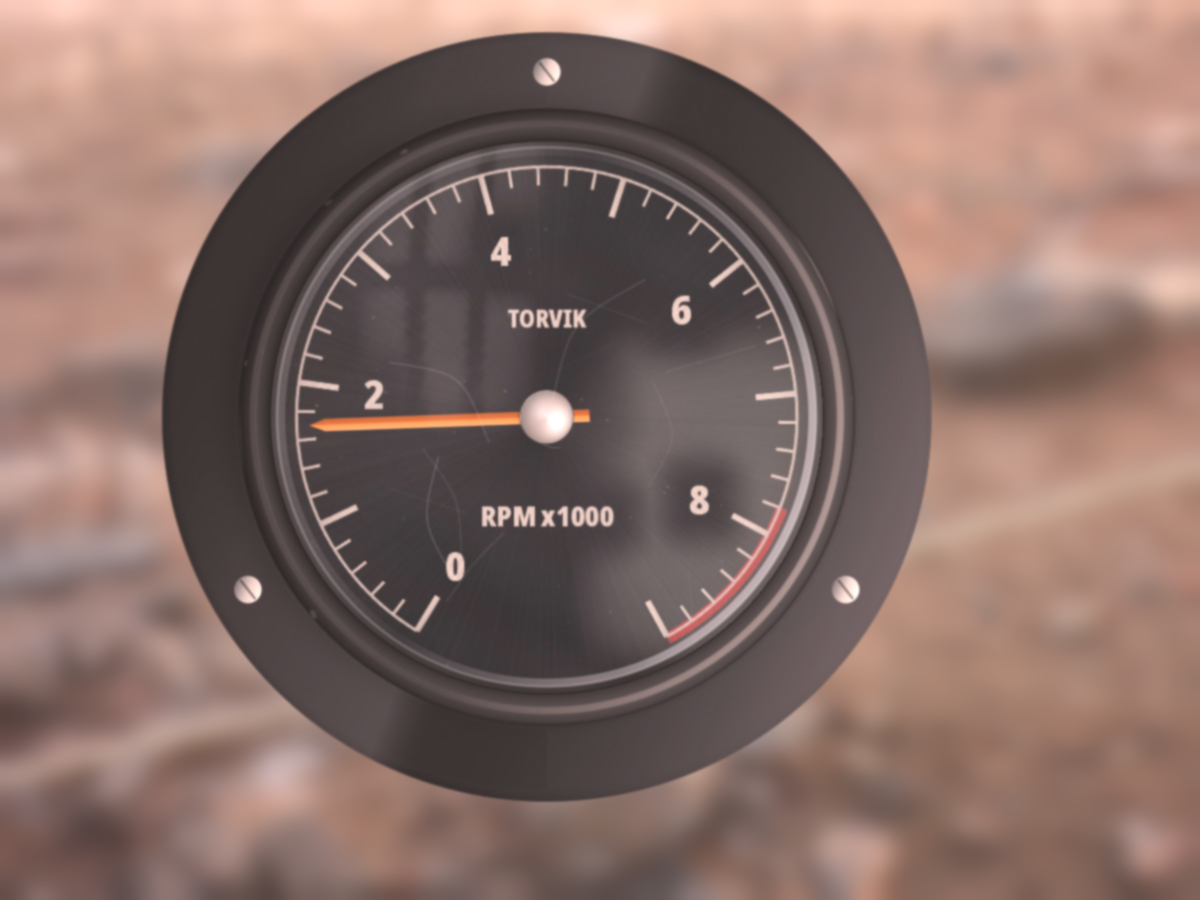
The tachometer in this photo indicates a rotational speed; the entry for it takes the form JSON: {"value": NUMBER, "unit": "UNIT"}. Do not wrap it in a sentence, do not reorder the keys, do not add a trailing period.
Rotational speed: {"value": 1700, "unit": "rpm"}
